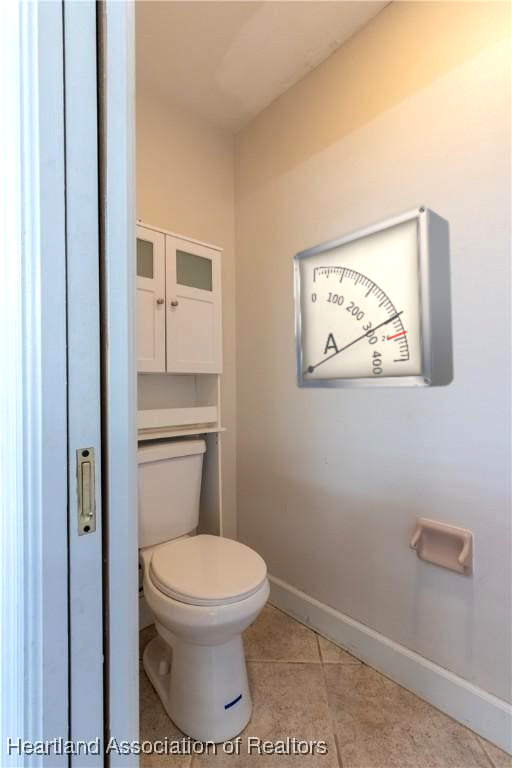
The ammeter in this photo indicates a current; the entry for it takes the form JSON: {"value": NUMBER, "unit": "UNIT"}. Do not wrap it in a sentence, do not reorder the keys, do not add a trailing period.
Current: {"value": 300, "unit": "A"}
